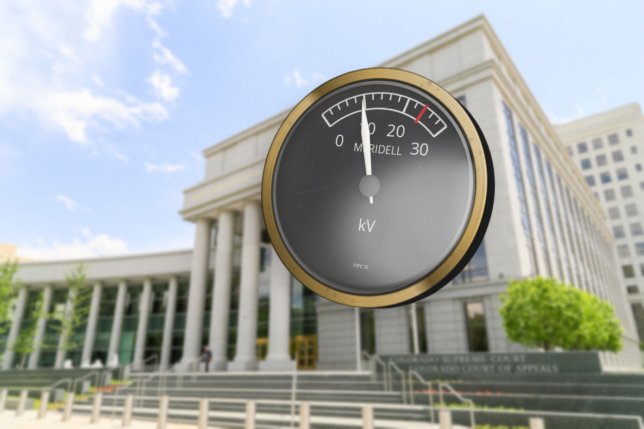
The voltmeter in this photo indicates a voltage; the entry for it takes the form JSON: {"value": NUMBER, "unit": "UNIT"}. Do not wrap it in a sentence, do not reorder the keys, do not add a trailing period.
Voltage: {"value": 10, "unit": "kV"}
